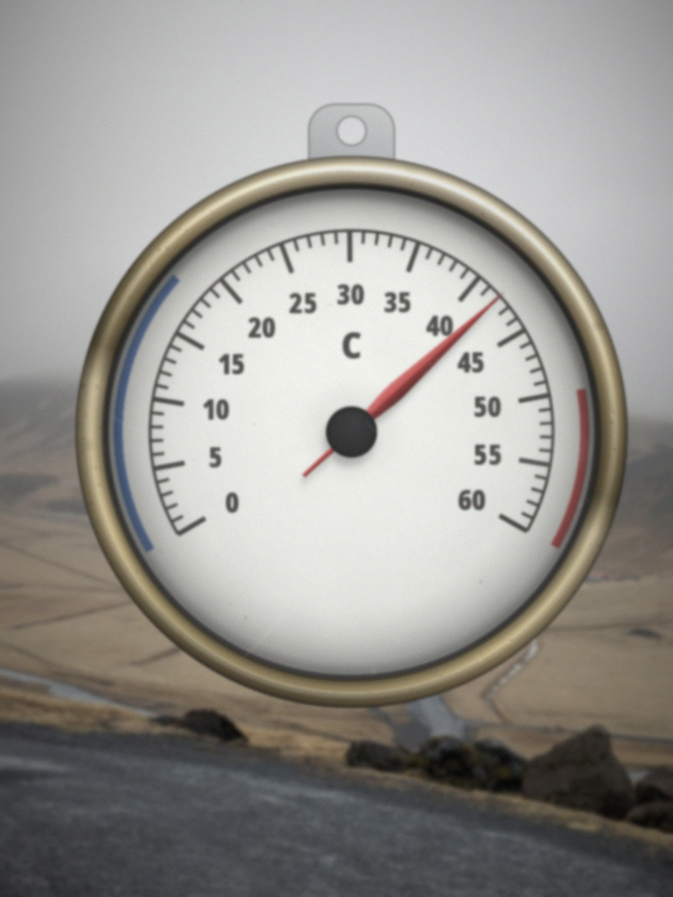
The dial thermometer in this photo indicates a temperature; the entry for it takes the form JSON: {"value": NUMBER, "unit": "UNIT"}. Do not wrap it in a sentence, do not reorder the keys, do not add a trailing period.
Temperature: {"value": 42, "unit": "°C"}
